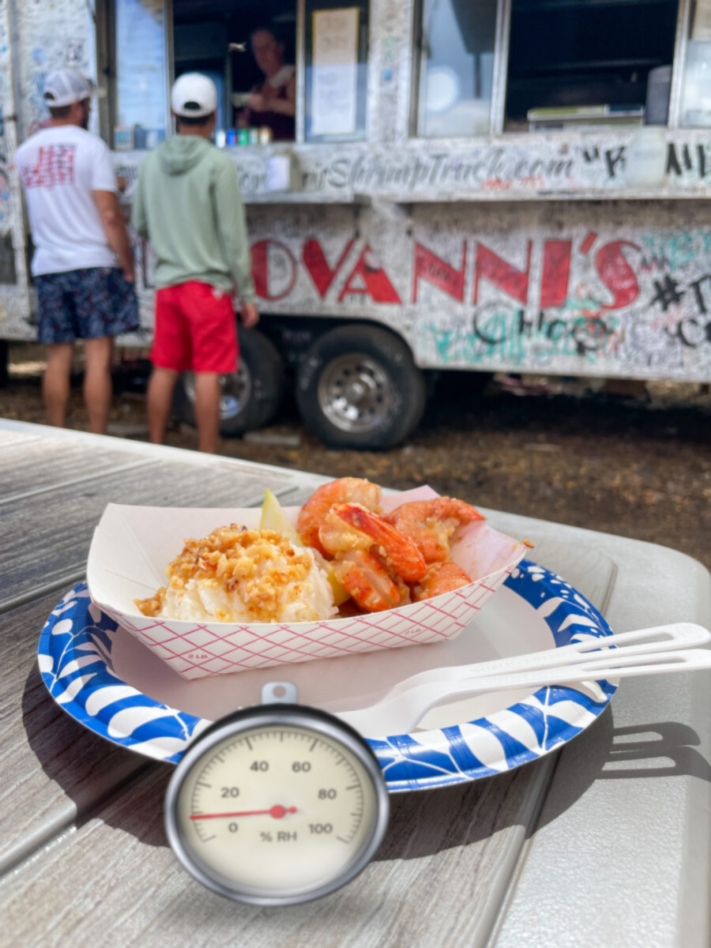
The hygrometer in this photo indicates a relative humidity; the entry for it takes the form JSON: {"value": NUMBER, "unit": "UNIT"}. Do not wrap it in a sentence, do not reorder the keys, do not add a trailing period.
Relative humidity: {"value": 10, "unit": "%"}
